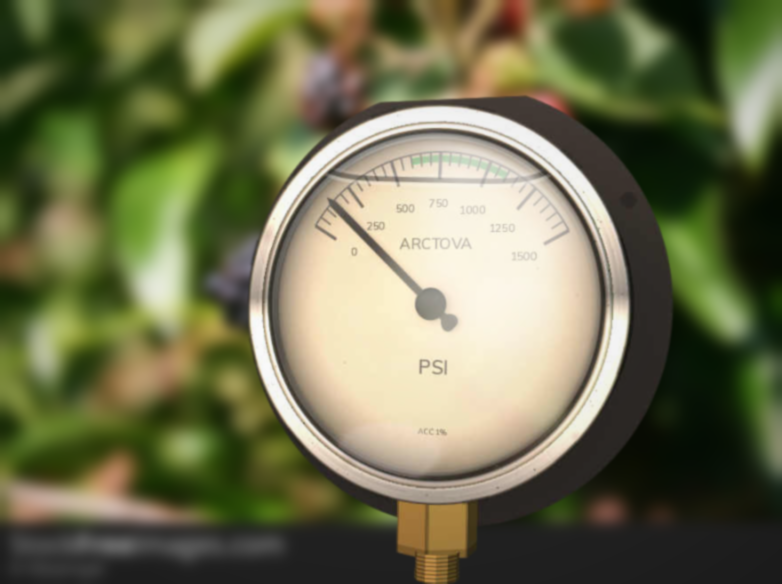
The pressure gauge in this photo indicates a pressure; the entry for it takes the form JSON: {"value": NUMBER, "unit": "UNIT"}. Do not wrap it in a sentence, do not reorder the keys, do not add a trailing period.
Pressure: {"value": 150, "unit": "psi"}
